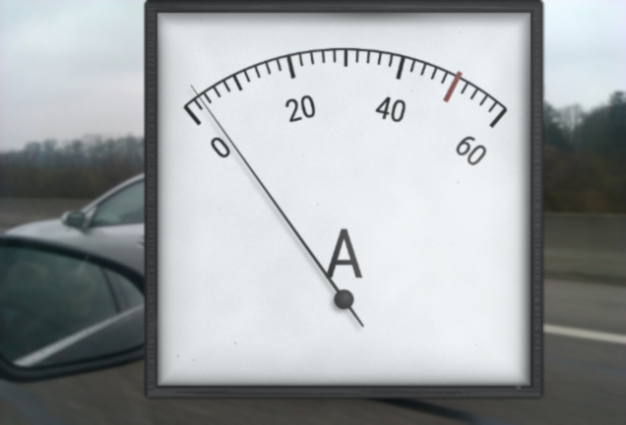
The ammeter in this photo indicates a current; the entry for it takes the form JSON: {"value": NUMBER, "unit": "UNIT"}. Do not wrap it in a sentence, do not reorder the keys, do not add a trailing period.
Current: {"value": 3, "unit": "A"}
